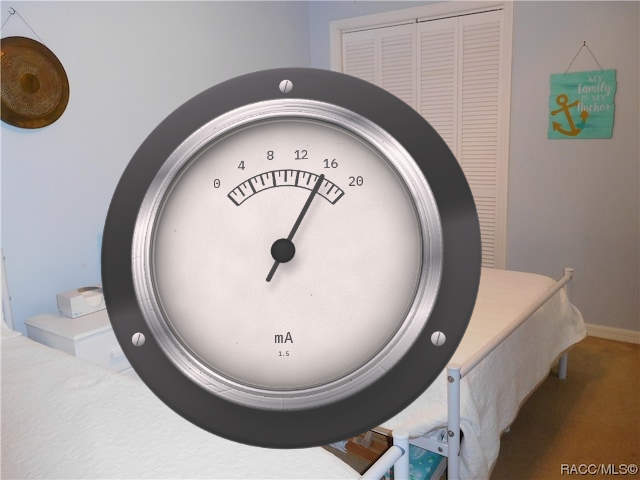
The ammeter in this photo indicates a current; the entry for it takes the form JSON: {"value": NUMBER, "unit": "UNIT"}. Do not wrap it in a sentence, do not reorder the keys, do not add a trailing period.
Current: {"value": 16, "unit": "mA"}
